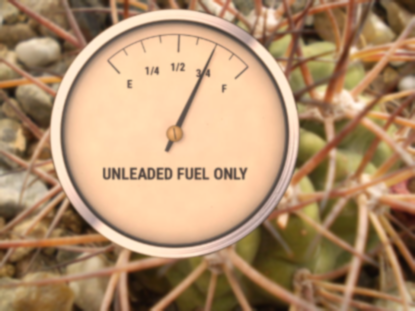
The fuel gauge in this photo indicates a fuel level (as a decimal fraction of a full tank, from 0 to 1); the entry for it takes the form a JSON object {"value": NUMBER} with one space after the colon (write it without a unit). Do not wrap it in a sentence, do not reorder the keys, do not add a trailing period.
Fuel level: {"value": 0.75}
